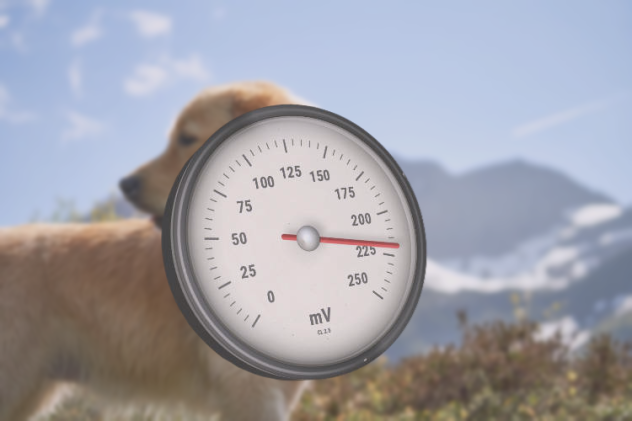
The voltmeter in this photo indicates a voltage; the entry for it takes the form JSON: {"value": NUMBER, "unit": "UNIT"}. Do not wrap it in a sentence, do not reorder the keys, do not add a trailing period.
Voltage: {"value": 220, "unit": "mV"}
